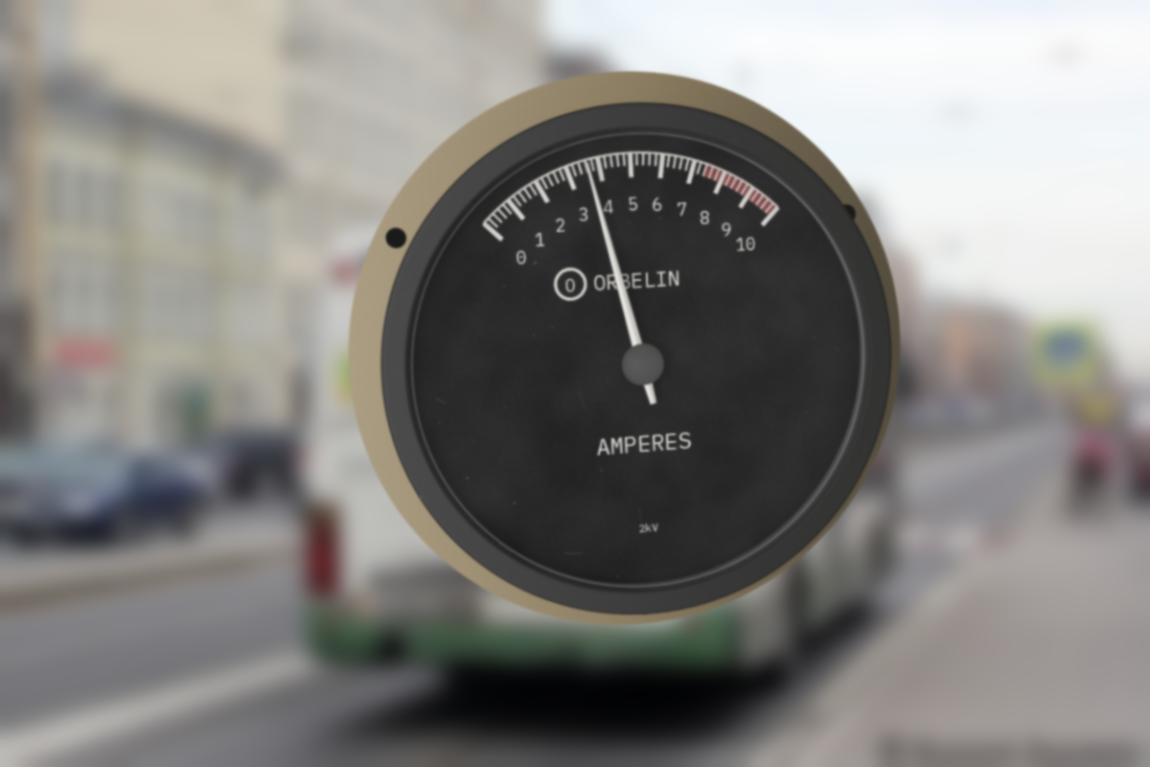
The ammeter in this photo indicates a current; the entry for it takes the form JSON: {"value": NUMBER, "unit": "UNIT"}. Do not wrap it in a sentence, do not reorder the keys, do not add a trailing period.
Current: {"value": 3.6, "unit": "A"}
